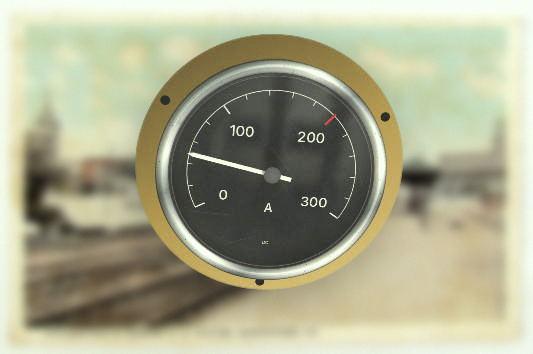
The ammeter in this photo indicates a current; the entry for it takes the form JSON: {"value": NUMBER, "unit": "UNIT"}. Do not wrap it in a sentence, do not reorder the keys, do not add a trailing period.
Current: {"value": 50, "unit": "A"}
